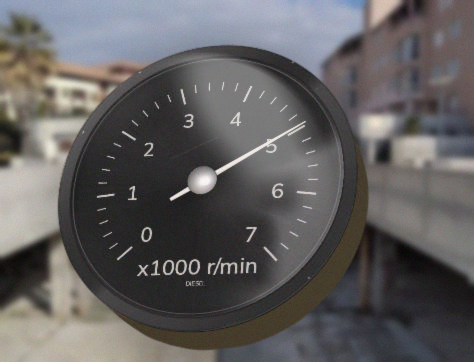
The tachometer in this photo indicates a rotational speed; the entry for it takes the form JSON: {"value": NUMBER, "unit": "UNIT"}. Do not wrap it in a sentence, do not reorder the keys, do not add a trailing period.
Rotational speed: {"value": 5000, "unit": "rpm"}
